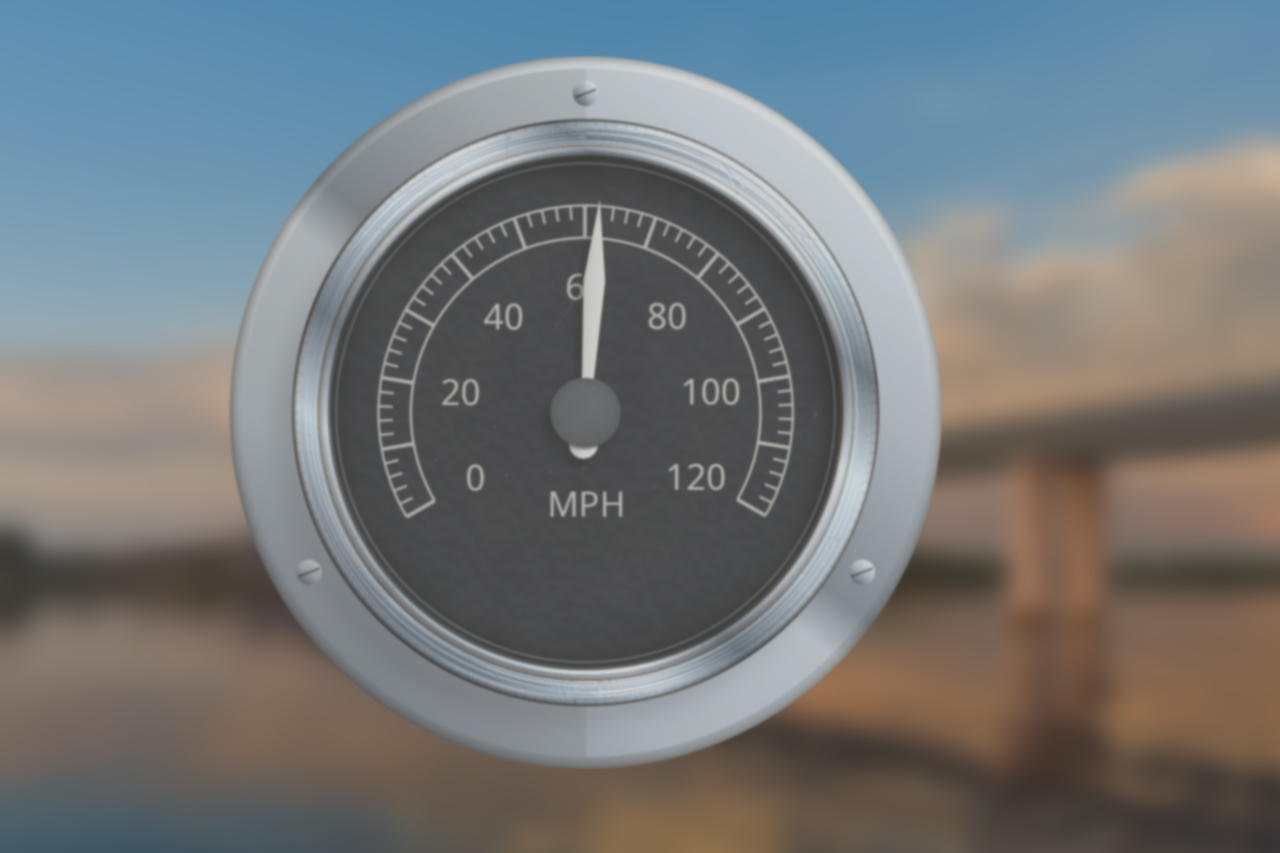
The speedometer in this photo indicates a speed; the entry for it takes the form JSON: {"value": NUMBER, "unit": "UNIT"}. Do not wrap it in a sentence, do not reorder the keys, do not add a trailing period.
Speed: {"value": 62, "unit": "mph"}
